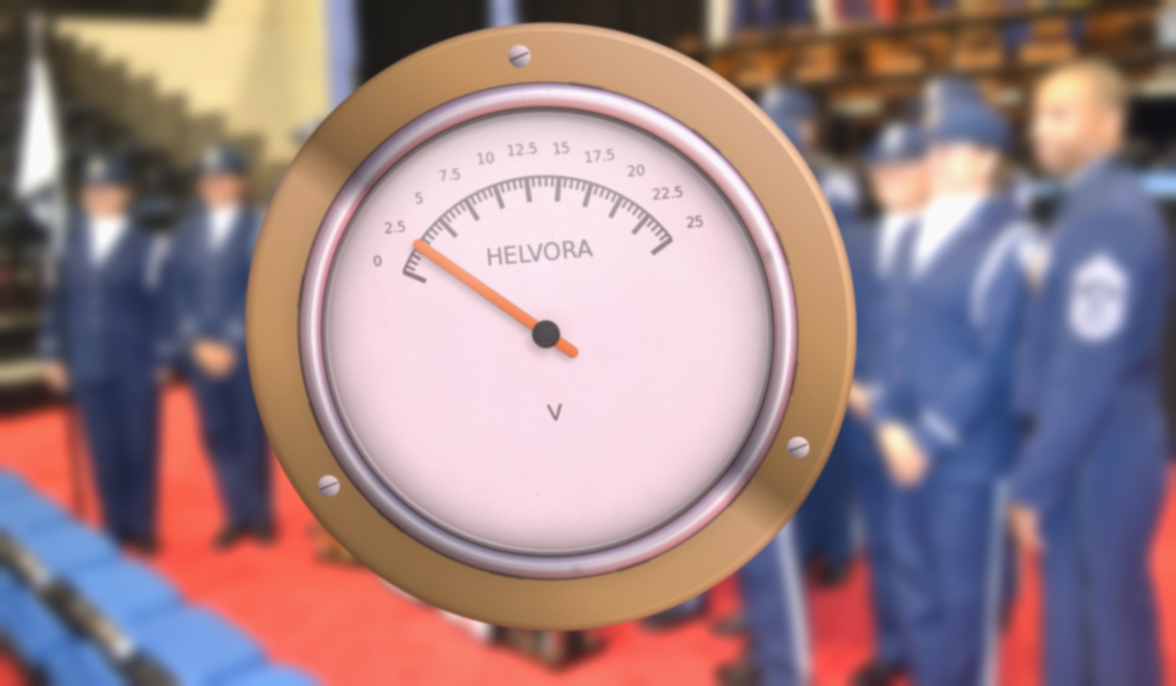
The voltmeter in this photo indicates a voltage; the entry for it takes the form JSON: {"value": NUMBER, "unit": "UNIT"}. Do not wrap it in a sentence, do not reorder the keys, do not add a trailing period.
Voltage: {"value": 2.5, "unit": "V"}
